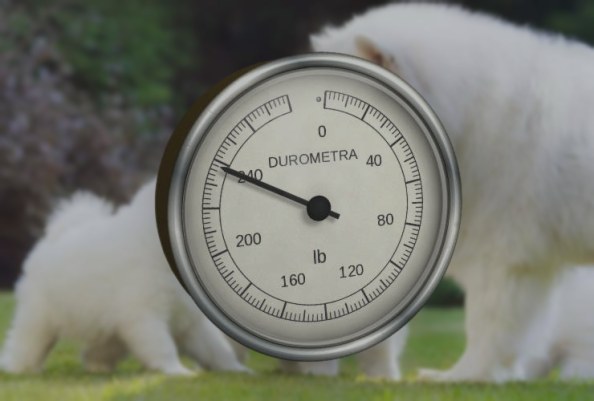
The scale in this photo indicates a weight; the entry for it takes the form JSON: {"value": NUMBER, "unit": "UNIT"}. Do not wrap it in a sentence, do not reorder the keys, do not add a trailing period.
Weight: {"value": 238, "unit": "lb"}
